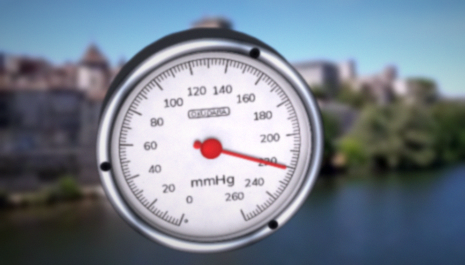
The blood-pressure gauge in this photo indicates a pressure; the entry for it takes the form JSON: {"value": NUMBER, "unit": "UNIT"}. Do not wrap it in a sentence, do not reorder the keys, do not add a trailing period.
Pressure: {"value": 220, "unit": "mmHg"}
